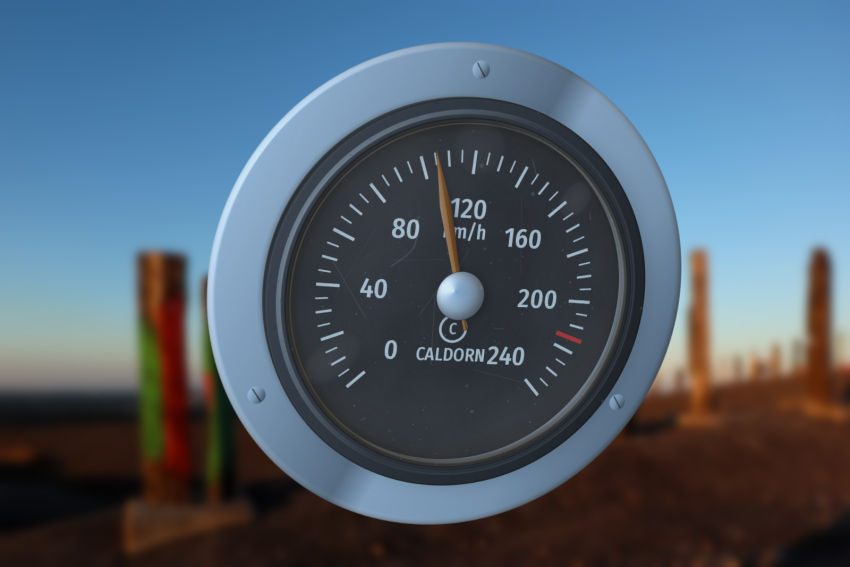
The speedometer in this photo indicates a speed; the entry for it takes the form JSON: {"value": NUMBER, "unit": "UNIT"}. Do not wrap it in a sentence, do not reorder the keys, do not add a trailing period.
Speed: {"value": 105, "unit": "km/h"}
